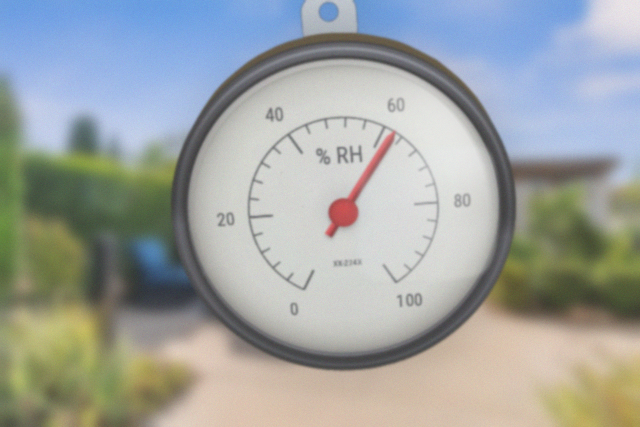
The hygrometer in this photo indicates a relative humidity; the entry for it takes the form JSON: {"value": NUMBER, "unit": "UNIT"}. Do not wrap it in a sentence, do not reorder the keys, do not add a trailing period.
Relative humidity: {"value": 62, "unit": "%"}
